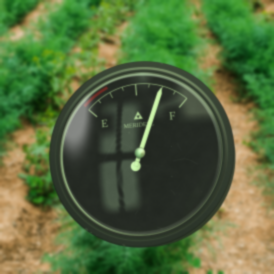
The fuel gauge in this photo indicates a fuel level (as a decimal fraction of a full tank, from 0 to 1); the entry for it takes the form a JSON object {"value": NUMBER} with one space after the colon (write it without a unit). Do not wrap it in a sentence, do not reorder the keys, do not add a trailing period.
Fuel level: {"value": 0.75}
